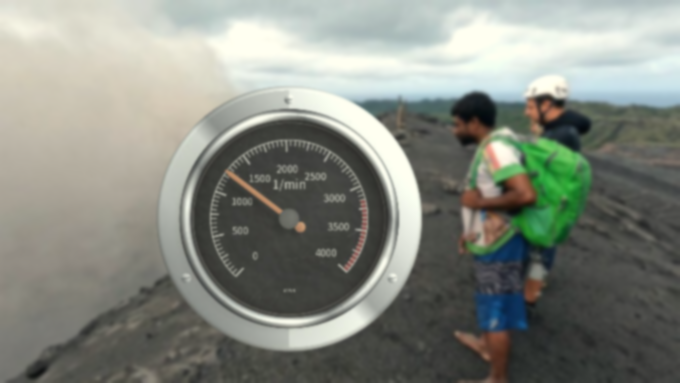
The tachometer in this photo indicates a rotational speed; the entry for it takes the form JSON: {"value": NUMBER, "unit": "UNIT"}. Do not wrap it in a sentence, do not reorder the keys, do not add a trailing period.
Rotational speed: {"value": 1250, "unit": "rpm"}
